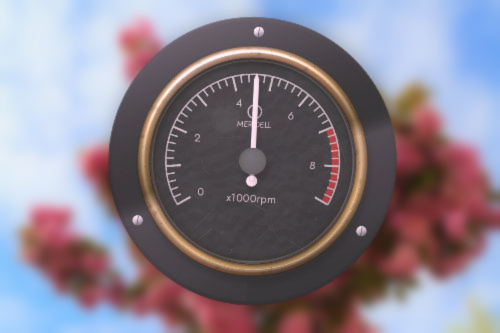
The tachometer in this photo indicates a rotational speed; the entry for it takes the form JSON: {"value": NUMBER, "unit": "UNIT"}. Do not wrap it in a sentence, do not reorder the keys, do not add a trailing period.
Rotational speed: {"value": 4600, "unit": "rpm"}
